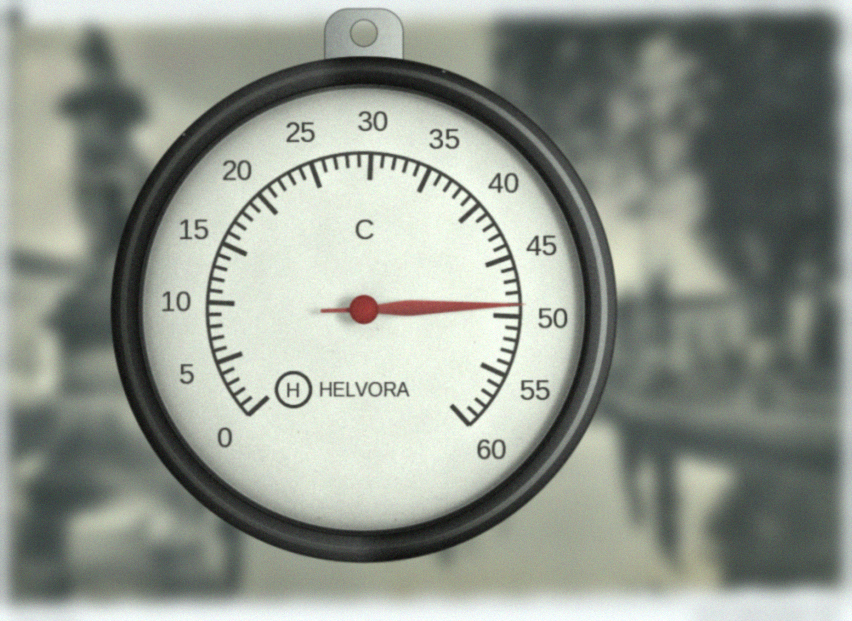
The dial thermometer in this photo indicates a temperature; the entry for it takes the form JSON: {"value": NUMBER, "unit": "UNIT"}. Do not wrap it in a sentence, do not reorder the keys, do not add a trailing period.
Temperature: {"value": 49, "unit": "°C"}
